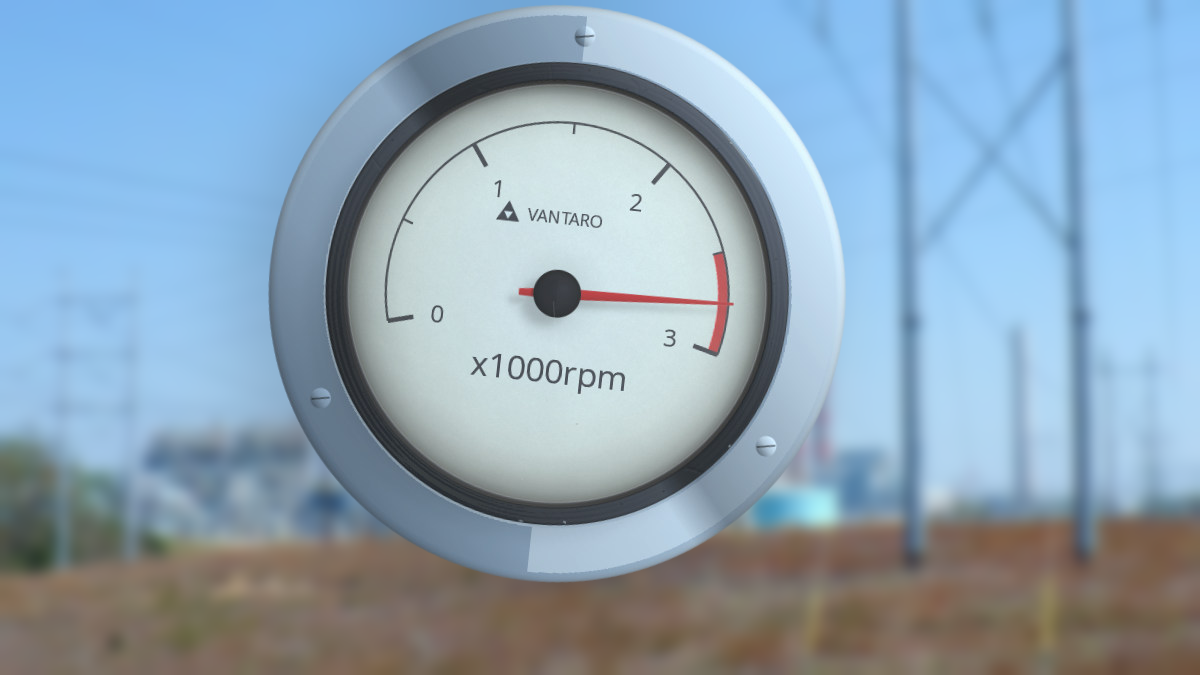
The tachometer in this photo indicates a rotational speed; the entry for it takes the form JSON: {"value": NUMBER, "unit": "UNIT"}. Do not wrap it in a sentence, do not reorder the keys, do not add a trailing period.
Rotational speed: {"value": 2750, "unit": "rpm"}
